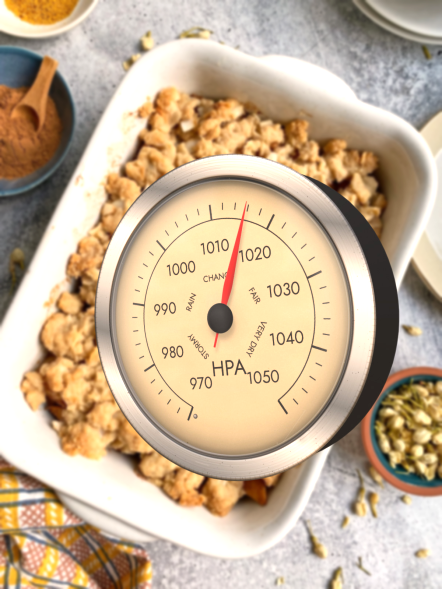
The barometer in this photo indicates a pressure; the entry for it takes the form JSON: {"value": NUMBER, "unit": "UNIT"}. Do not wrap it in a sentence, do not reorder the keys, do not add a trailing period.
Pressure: {"value": 1016, "unit": "hPa"}
